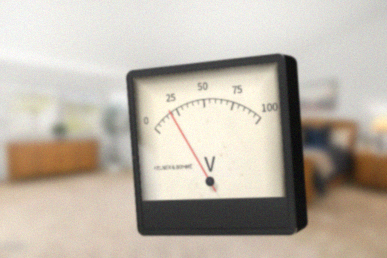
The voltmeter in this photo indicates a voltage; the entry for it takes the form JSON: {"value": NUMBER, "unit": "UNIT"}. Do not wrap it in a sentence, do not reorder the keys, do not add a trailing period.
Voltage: {"value": 20, "unit": "V"}
